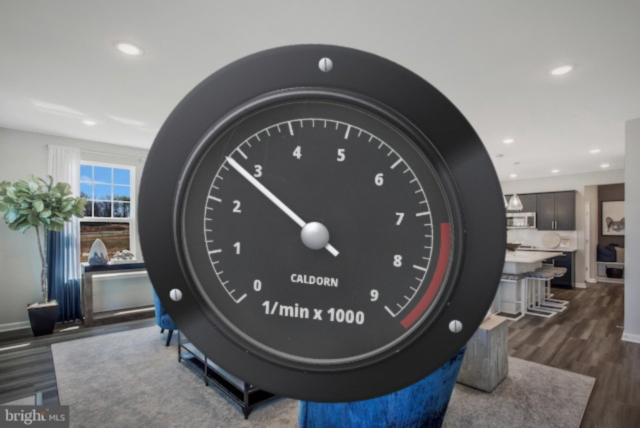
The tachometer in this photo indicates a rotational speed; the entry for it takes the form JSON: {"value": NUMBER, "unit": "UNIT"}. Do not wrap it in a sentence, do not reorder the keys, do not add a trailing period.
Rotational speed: {"value": 2800, "unit": "rpm"}
